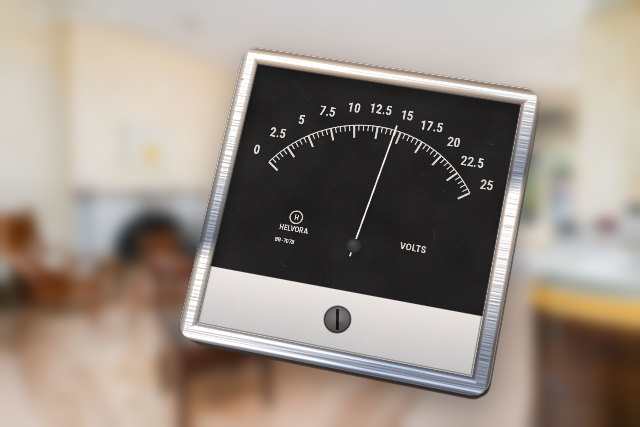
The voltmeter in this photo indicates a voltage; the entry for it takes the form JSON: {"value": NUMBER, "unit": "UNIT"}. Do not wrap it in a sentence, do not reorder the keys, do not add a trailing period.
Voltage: {"value": 14.5, "unit": "V"}
